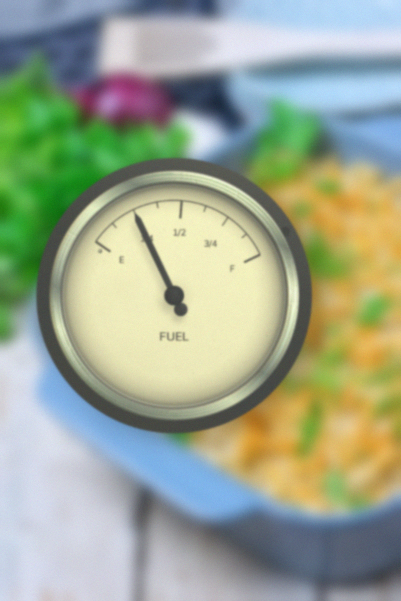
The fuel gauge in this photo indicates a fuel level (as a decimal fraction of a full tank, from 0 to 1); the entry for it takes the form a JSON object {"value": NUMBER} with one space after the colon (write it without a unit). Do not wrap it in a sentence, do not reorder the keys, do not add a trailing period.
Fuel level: {"value": 0.25}
